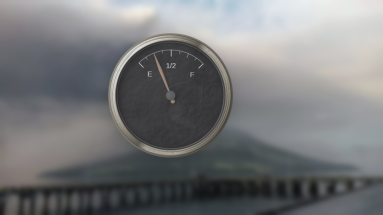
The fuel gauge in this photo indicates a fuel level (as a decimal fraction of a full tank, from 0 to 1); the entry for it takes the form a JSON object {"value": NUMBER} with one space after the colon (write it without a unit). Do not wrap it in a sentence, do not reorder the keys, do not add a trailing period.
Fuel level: {"value": 0.25}
